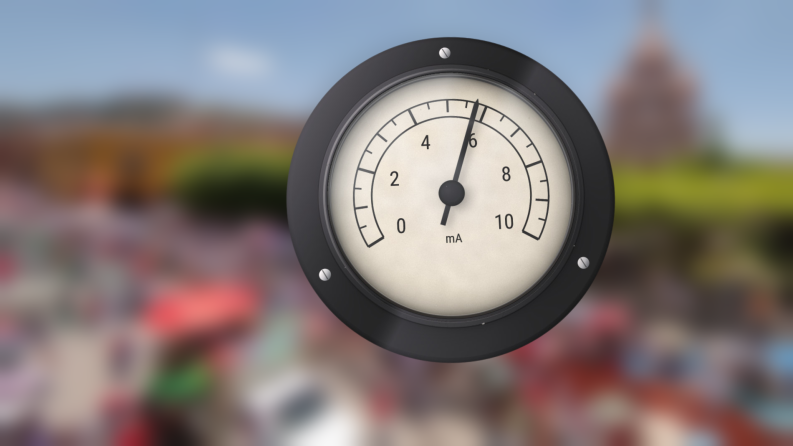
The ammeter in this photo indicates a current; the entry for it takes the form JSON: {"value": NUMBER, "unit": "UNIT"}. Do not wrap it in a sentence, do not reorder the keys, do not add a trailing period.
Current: {"value": 5.75, "unit": "mA"}
